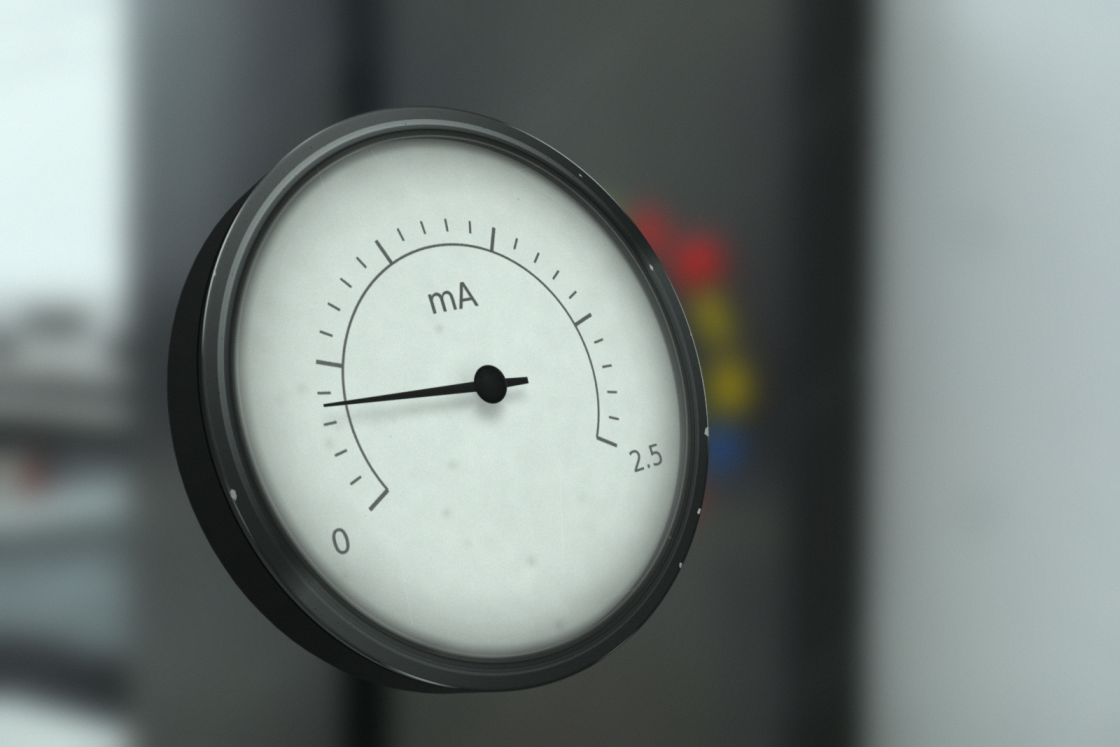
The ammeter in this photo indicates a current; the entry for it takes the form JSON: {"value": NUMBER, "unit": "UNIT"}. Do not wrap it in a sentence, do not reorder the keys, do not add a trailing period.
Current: {"value": 0.35, "unit": "mA"}
